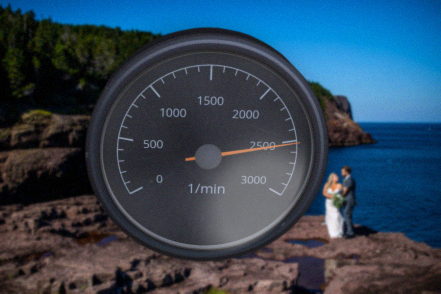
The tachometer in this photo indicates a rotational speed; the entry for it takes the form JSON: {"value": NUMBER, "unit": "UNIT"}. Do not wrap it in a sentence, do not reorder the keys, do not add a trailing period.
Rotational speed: {"value": 2500, "unit": "rpm"}
